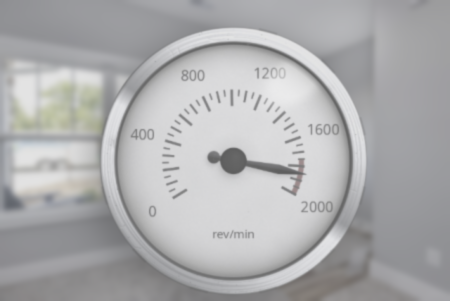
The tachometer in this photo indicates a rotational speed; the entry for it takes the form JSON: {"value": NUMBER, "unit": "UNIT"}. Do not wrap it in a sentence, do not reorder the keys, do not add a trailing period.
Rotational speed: {"value": 1850, "unit": "rpm"}
